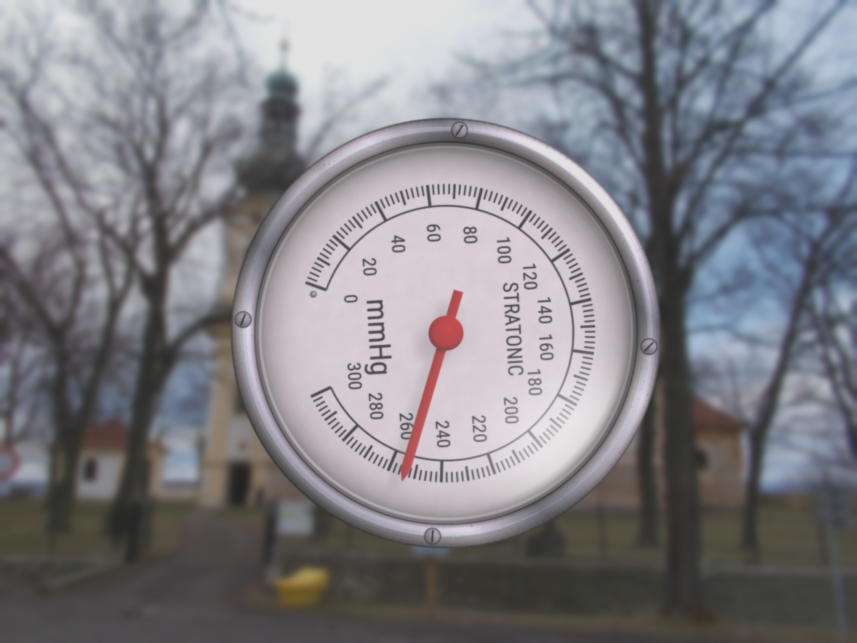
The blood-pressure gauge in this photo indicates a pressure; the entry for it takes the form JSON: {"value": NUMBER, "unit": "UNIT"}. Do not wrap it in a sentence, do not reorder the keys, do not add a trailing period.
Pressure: {"value": 254, "unit": "mmHg"}
